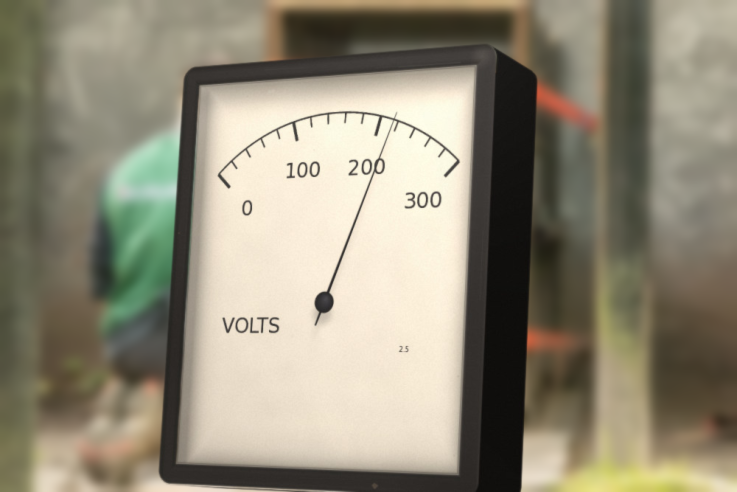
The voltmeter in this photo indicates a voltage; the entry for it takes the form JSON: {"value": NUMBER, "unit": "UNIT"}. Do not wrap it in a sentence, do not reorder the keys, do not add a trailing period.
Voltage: {"value": 220, "unit": "V"}
